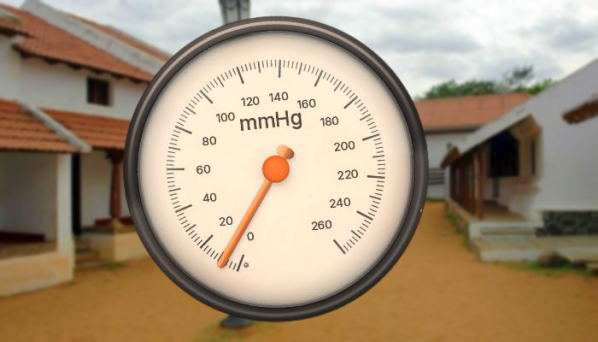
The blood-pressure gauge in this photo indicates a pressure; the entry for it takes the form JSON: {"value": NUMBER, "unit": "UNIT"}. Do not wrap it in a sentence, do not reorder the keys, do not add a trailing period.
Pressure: {"value": 8, "unit": "mmHg"}
